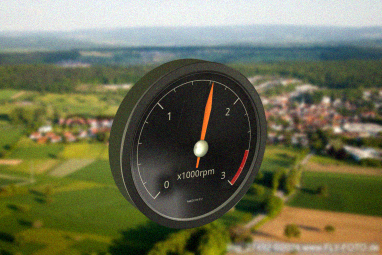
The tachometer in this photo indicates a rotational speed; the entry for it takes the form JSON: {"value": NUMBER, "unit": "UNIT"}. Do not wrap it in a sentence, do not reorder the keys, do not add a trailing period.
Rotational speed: {"value": 1600, "unit": "rpm"}
